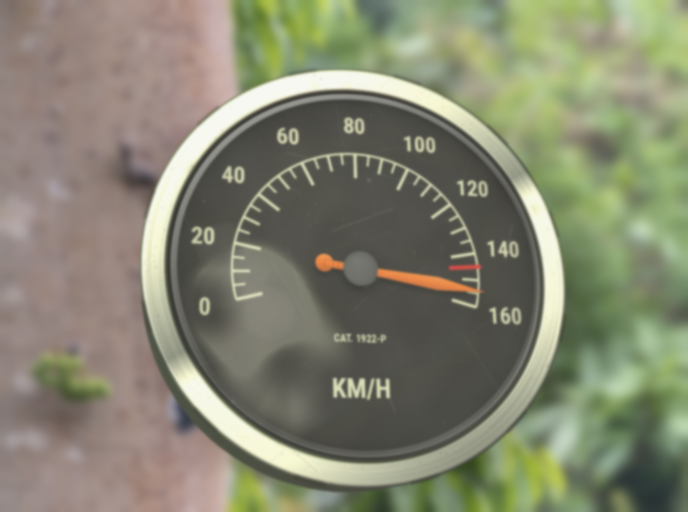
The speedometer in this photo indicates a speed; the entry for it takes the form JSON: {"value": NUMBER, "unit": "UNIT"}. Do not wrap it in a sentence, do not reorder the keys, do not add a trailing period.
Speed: {"value": 155, "unit": "km/h"}
